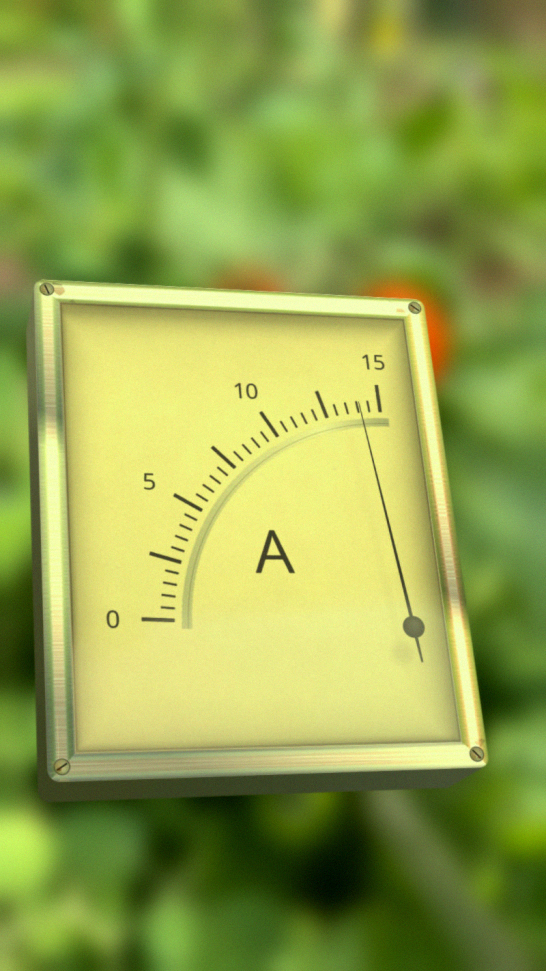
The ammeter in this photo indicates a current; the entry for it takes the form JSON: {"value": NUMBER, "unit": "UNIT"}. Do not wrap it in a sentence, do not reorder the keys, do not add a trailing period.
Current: {"value": 14, "unit": "A"}
